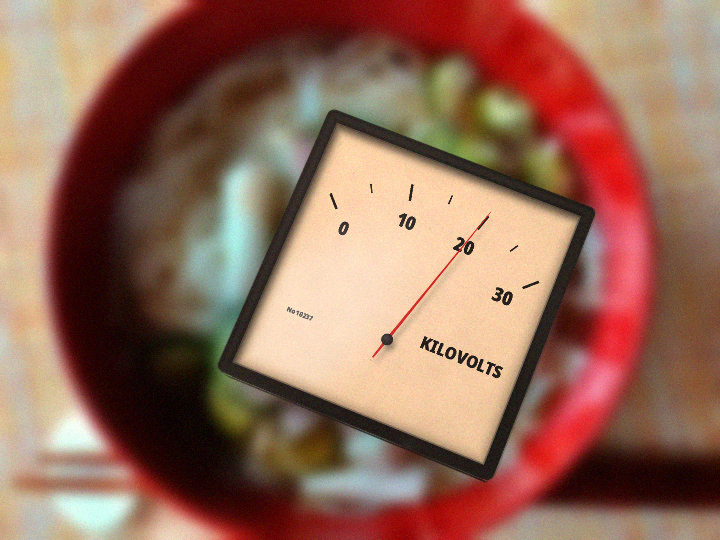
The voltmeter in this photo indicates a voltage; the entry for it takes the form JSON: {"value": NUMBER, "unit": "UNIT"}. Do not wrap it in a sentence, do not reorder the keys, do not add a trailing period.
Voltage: {"value": 20, "unit": "kV"}
